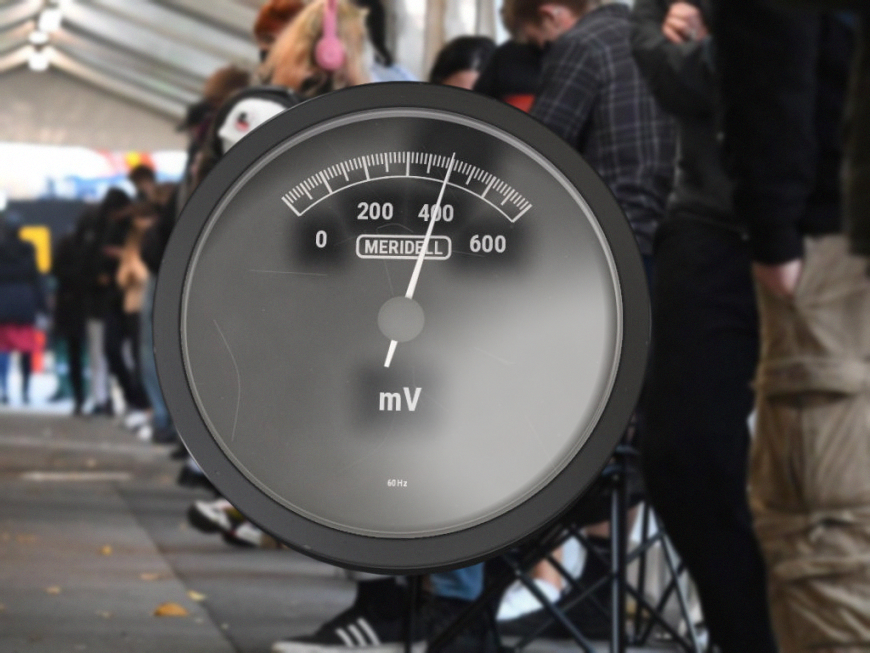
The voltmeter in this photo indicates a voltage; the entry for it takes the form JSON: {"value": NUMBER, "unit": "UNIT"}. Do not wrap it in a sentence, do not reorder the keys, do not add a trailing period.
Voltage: {"value": 400, "unit": "mV"}
